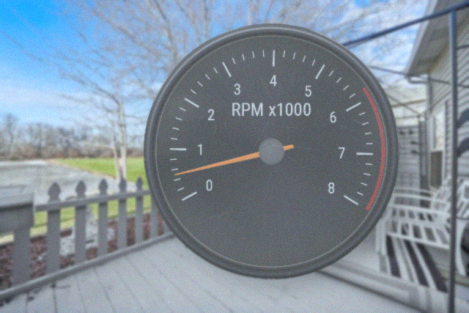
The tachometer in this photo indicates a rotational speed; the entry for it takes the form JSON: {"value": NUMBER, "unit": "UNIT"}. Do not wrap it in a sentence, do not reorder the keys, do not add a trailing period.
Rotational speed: {"value": 500, "unit": "rpm"}
